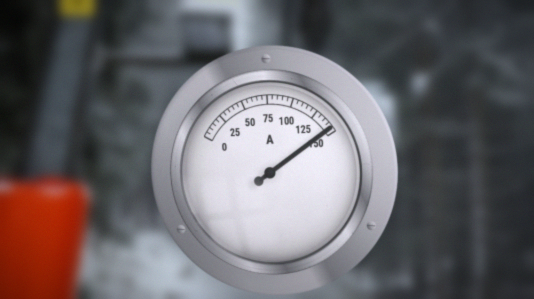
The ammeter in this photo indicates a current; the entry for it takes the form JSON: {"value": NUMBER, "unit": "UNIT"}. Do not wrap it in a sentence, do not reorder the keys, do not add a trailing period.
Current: {"value": 145, "unit": "A"}
